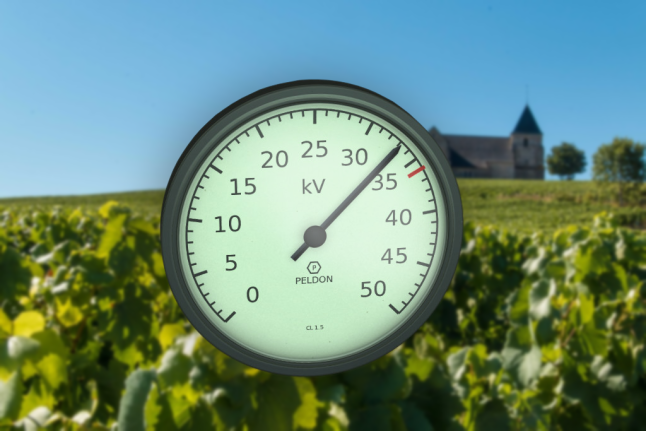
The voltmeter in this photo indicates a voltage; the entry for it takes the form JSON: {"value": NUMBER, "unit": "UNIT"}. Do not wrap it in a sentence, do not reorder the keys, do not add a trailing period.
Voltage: {"value": 33, "unit": "kV"}
